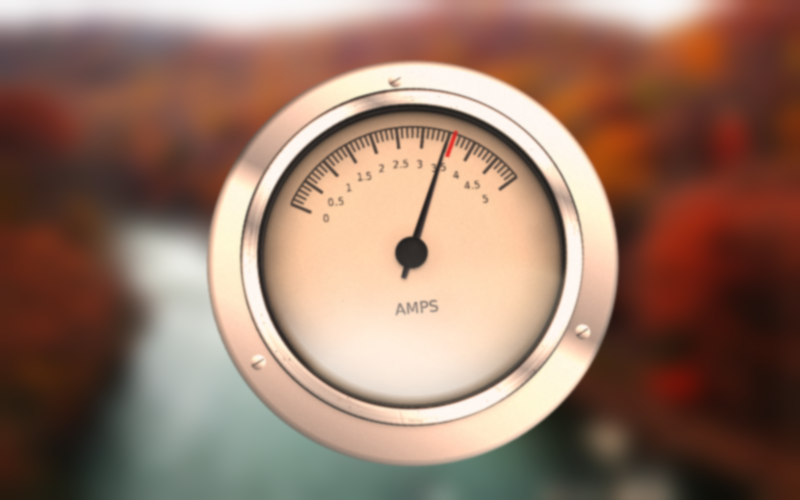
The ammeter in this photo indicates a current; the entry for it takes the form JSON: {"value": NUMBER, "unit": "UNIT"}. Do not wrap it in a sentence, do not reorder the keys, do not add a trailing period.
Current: {"value": 3.5, "unit": "A"}
